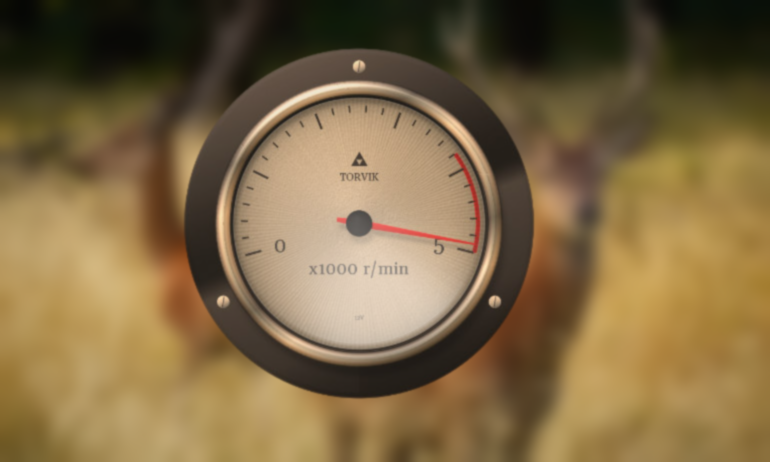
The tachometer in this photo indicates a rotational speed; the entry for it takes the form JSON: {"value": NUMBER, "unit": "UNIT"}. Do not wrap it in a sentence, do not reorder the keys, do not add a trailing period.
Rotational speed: {"value": 4900, "unit": "rpm"}
